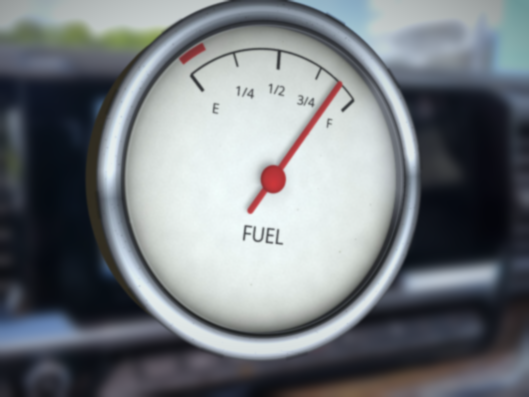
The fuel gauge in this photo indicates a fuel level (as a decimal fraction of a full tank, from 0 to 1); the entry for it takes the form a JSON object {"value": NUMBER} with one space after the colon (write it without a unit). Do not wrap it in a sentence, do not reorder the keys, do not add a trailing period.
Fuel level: {"value": 0.875}
